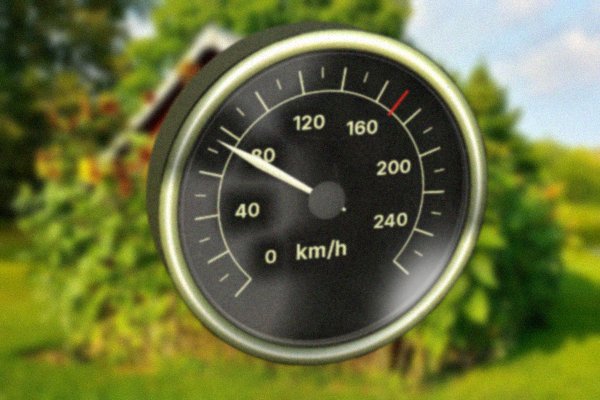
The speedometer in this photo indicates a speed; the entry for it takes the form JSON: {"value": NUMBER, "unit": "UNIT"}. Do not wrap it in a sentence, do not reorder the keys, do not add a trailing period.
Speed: {"value": 75, "unit": "km/h"}
